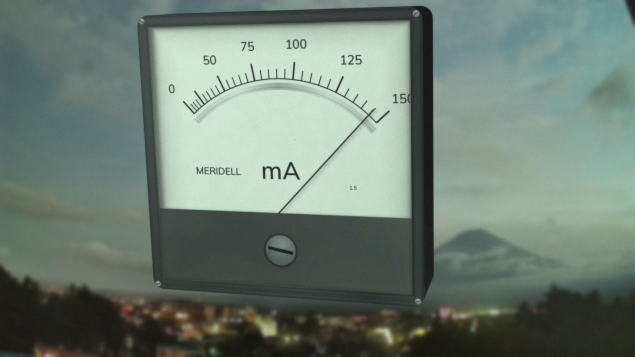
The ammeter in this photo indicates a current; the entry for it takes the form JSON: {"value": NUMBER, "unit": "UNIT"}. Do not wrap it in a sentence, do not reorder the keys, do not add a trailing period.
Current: {"value": 145, "unit": "mA"}
